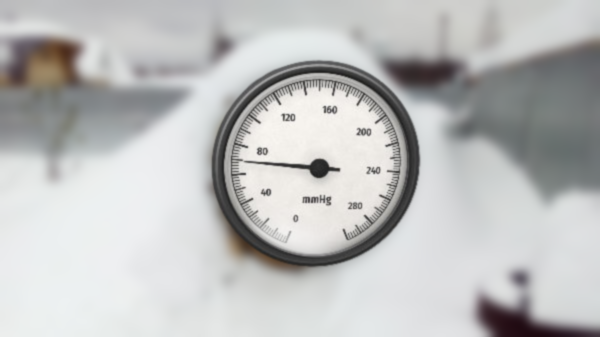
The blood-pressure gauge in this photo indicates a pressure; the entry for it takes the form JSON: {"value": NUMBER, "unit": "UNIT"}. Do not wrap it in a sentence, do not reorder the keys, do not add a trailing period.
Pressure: {"value": 70, "unit": "mmHg"}
